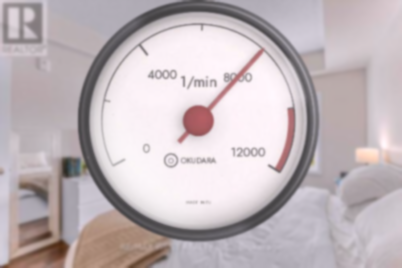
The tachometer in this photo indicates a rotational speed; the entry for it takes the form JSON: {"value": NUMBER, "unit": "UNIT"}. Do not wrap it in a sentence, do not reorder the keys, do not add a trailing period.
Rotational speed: {"value": 8000, "unit": "rpm"}
